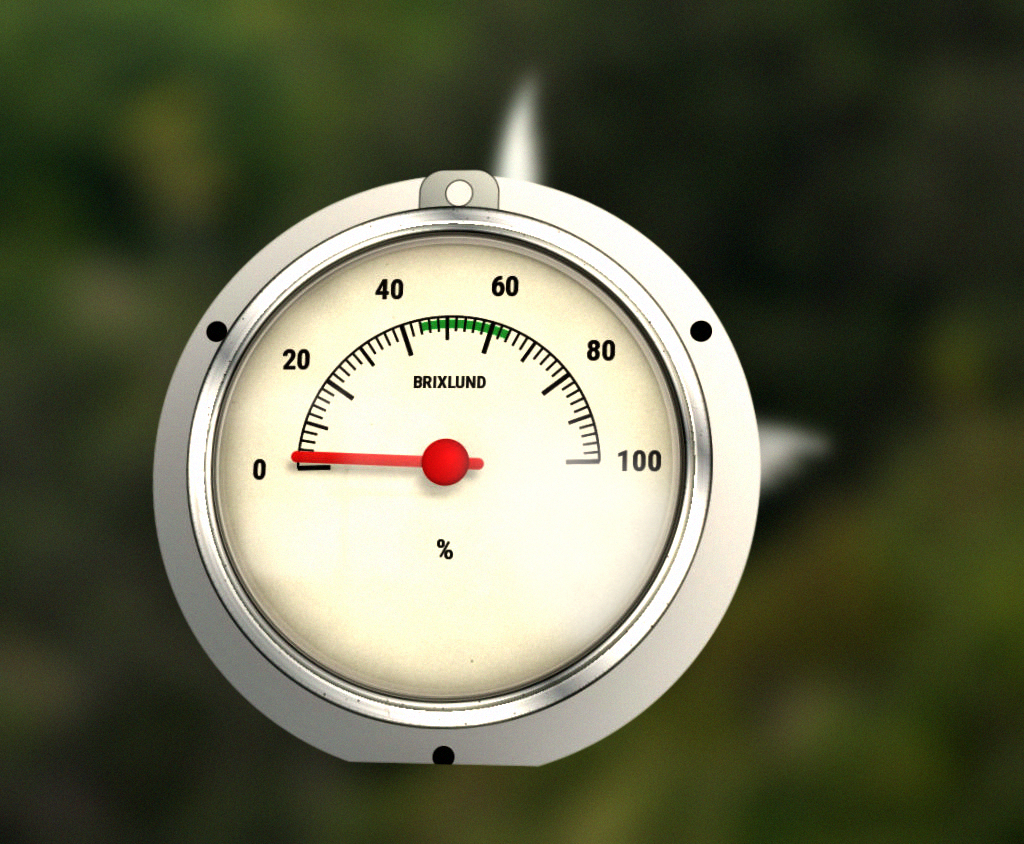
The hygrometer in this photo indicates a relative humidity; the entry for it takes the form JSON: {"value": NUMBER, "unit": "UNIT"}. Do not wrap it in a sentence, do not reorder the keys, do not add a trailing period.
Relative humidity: {"value": 2, "unit": "%"}
